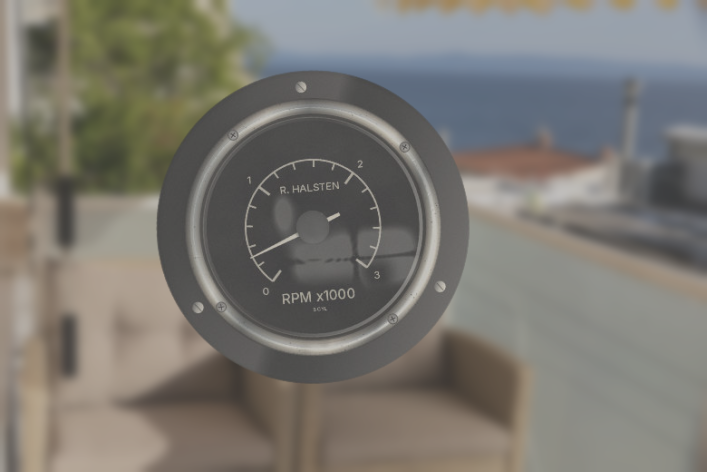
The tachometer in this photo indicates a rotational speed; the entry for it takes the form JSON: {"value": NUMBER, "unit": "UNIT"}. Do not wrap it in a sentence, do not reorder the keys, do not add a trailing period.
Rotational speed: {"value": 300, "unit": "rpm"}
